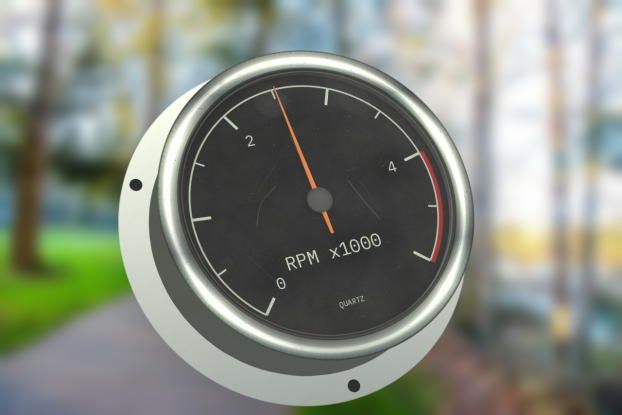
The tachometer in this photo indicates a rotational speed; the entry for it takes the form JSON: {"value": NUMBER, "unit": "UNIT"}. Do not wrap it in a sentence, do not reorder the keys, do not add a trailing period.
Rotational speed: {"value": 2500, "unit": "rpm"}
